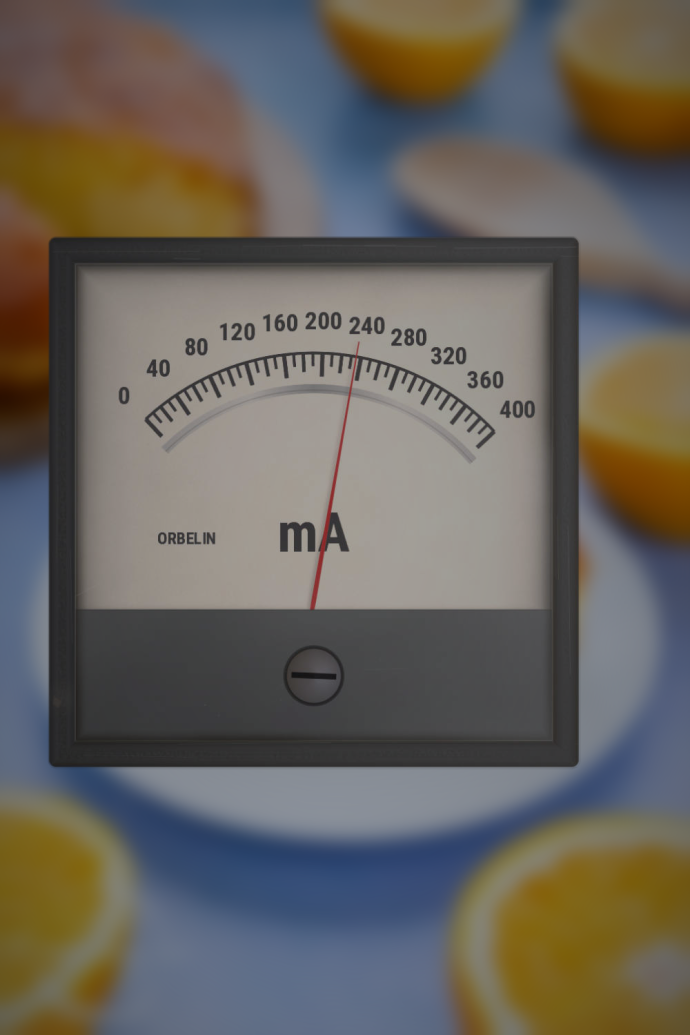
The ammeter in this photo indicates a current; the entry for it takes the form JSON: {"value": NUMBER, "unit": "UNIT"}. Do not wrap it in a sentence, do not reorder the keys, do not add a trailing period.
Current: {"value": 235, "unit": "mA"}
